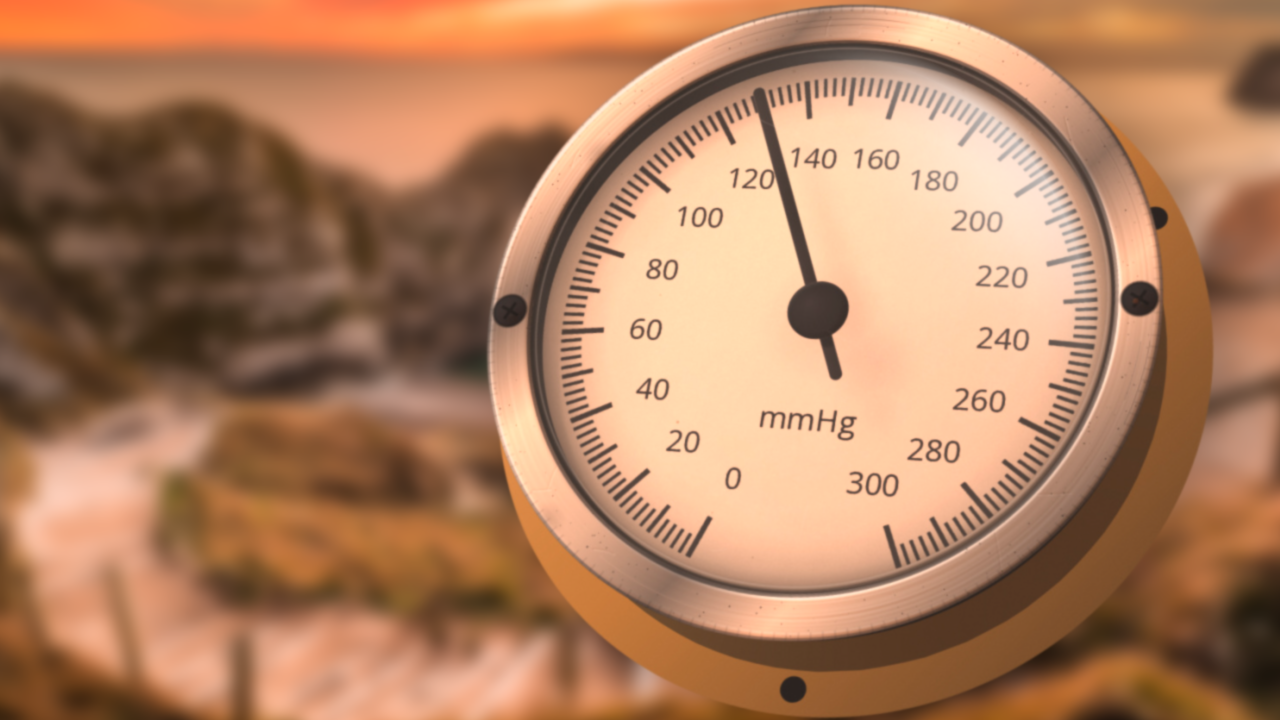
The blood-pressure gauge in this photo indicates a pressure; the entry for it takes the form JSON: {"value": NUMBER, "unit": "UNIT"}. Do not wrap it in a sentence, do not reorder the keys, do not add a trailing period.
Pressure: {"value": 130, "unit": "mmHg"}
